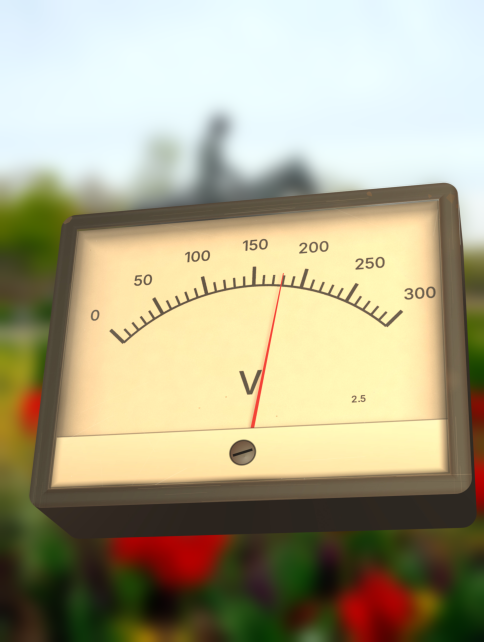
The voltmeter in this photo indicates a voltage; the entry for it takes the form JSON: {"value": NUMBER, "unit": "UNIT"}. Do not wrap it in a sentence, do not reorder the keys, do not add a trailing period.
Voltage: {"value": 180, "unit": "V"}
